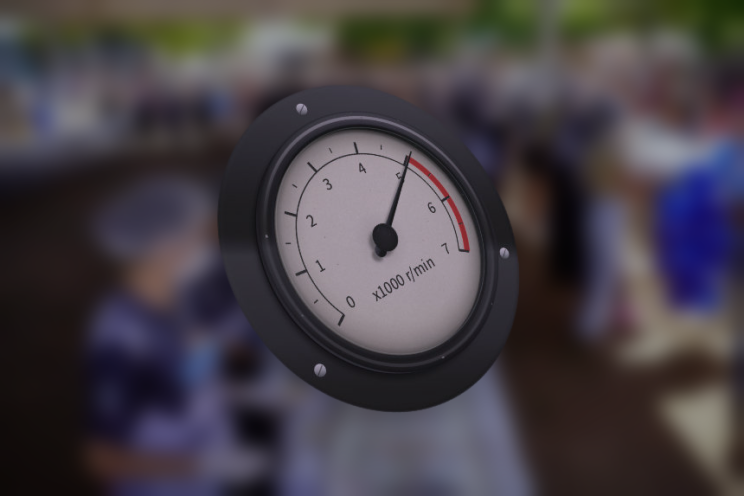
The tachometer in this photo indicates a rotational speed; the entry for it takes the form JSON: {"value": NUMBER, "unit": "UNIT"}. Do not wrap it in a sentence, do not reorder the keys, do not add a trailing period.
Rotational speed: {"value": 5000, "unit": "rpm"}
